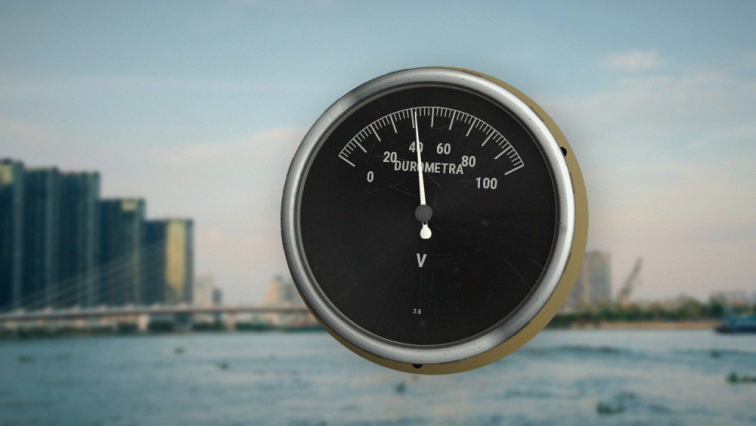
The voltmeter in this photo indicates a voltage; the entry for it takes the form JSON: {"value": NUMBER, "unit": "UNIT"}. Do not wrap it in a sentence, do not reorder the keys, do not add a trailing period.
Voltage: {"value": 42, "unit": "V"}
